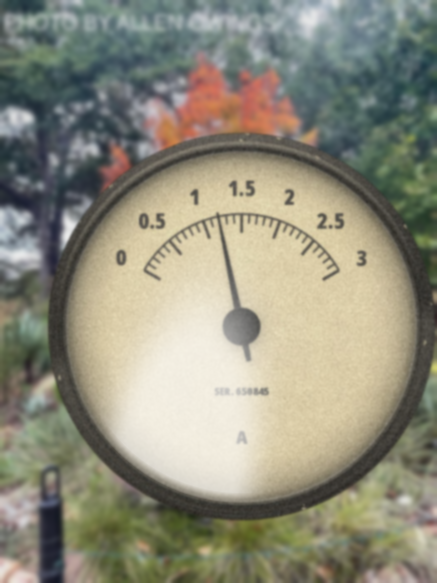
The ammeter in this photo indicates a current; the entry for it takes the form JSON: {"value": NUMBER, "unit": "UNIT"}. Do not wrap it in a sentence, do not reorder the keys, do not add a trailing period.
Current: {"value": 1.2, "unit": "A"}
